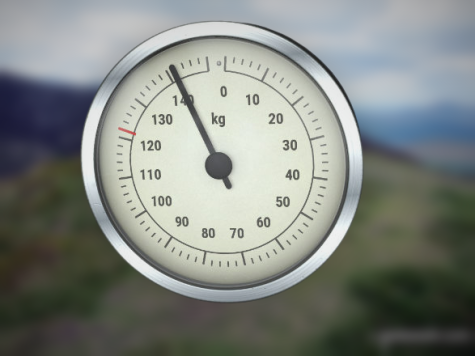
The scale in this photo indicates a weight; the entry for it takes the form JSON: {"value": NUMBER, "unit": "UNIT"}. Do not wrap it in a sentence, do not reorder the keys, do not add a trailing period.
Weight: {"value": 142, "unit": "kg"}
